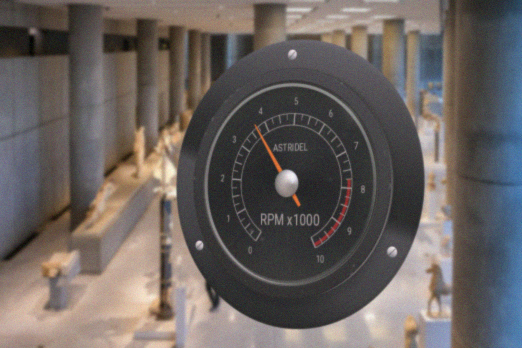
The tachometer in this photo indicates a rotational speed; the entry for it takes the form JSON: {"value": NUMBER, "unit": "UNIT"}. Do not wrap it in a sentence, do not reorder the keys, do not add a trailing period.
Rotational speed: {"value": 3750, "unit": "rpm"}
